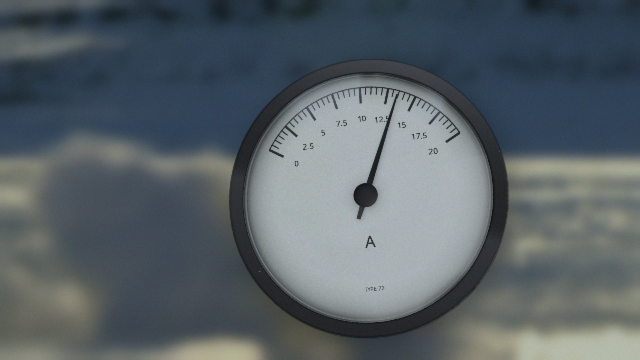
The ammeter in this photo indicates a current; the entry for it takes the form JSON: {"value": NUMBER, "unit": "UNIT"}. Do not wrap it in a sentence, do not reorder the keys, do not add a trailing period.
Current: {"value": 13.5, "unit": "A"}
